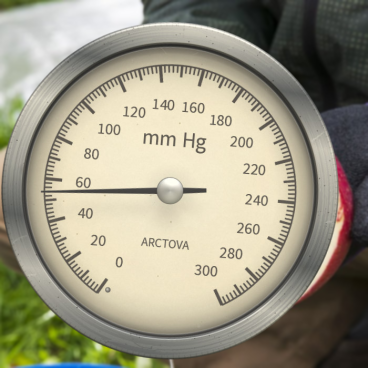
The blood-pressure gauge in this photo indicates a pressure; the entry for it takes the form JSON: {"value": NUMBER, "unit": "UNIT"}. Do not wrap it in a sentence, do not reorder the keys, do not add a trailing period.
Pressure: {"value": 54, "unit": "mmHg"}
